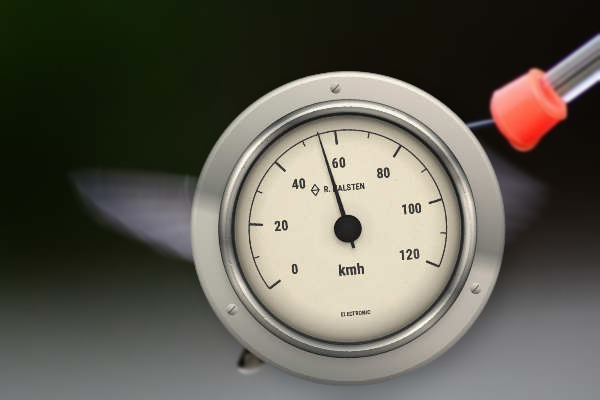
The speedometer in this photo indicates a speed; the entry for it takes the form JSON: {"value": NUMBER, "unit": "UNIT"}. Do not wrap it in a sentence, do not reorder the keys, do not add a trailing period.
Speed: {"value": 55, "unit": "km/h"}
